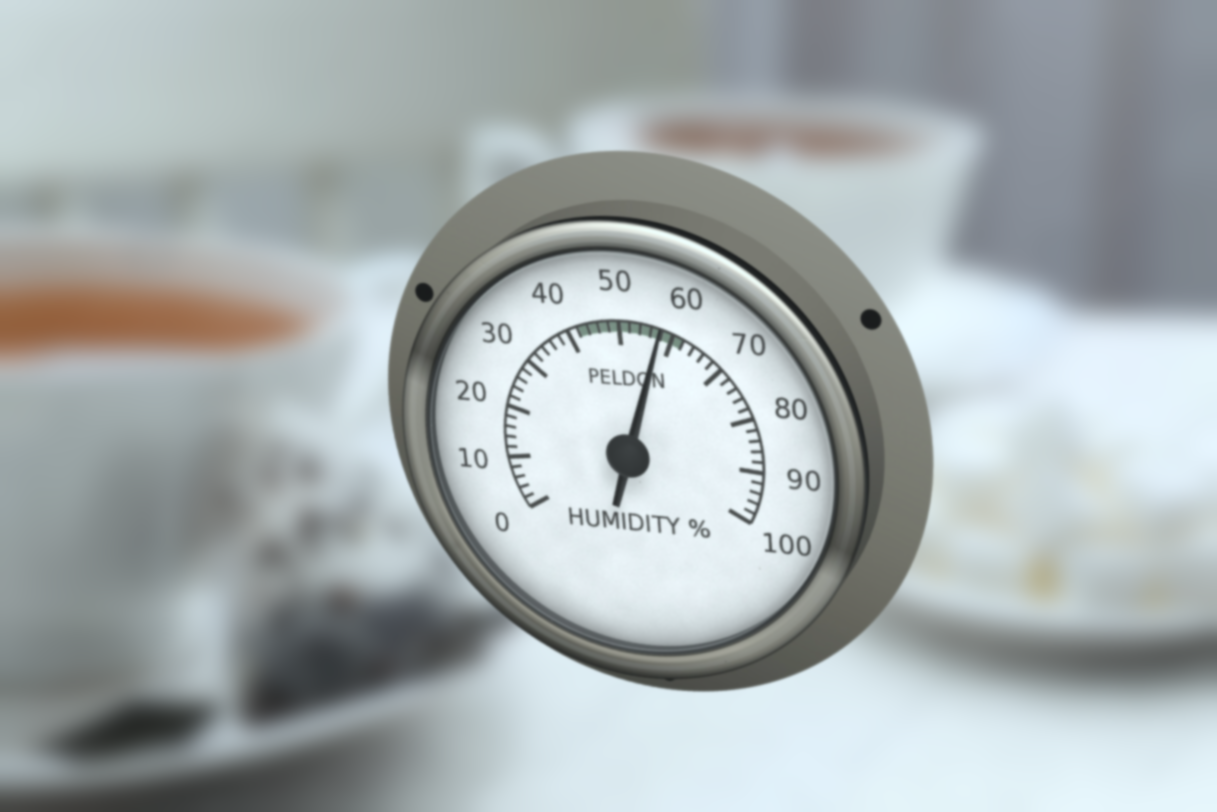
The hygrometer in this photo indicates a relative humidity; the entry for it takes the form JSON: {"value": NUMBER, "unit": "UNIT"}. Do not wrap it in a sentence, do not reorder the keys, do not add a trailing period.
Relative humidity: {"value": 58, "unit": "%"}
